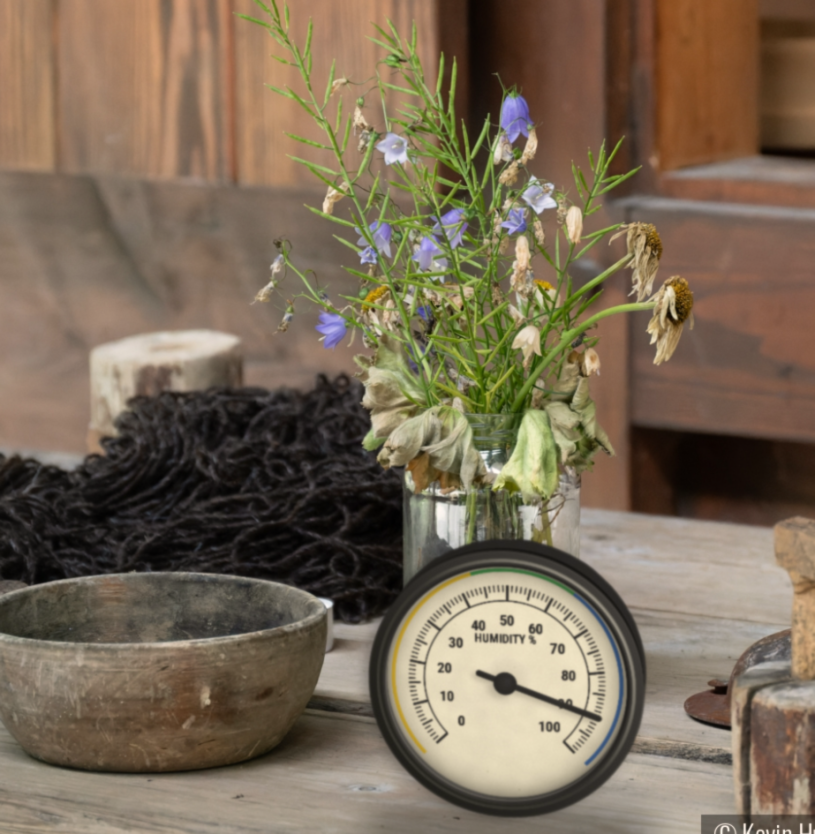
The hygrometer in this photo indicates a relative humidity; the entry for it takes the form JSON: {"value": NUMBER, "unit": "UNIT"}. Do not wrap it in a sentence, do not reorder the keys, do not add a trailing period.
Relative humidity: {"value": 90, "unit": "%"}
